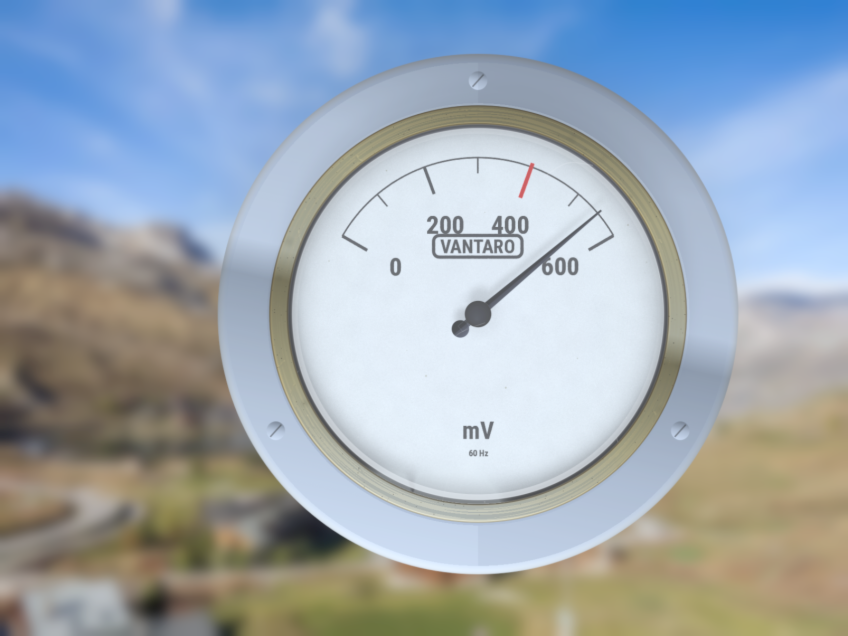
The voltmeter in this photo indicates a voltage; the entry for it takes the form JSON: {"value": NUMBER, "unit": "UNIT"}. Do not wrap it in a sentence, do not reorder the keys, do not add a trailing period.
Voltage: {"value": 550, "unit": "mV"}
